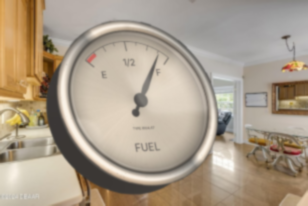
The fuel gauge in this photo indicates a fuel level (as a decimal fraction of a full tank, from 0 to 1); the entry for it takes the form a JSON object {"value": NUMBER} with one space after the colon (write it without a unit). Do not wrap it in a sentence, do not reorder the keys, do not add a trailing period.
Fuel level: {"value": 0.875}
